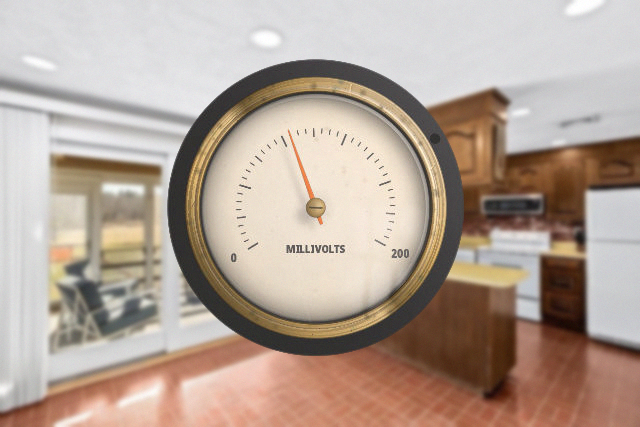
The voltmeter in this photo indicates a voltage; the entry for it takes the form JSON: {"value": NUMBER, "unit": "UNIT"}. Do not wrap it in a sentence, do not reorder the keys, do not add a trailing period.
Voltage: {"value": 85, "unit": "mV"}
